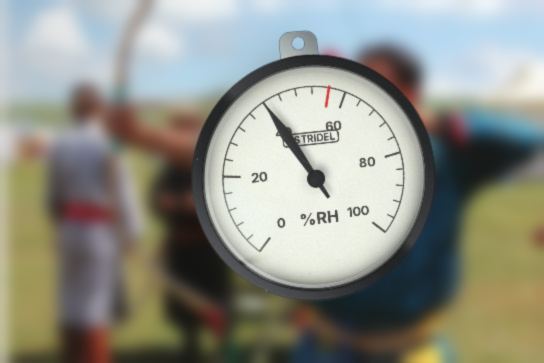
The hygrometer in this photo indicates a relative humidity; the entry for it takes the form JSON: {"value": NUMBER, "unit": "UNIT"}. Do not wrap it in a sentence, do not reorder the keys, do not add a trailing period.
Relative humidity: {"value": 40, "unit": "%"}
